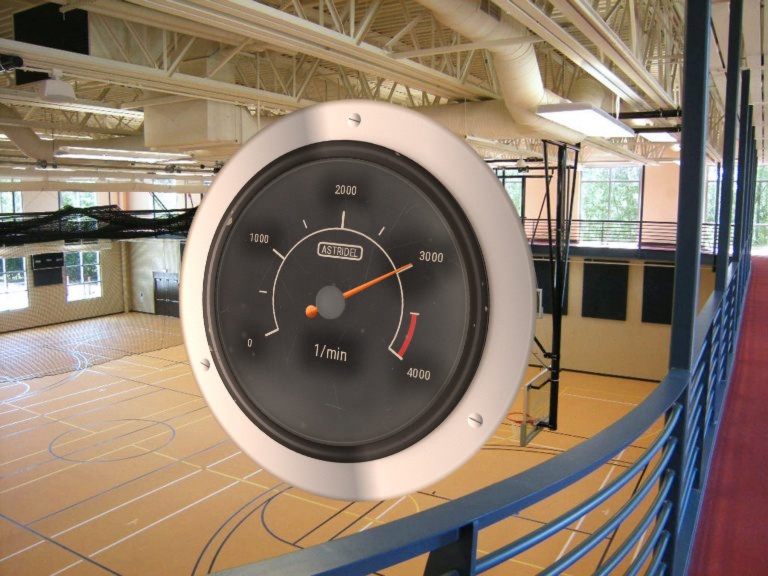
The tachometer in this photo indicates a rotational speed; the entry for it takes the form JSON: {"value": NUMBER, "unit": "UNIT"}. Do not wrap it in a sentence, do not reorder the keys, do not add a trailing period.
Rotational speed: {"value": 3000, "unit": "rpm"}
